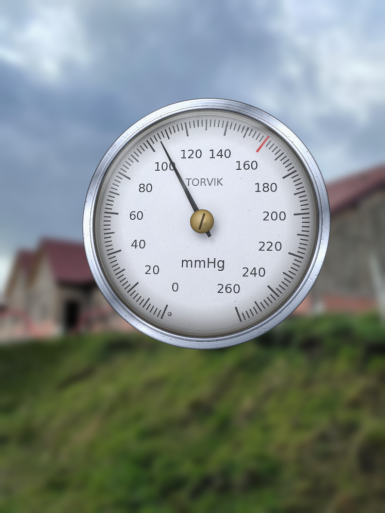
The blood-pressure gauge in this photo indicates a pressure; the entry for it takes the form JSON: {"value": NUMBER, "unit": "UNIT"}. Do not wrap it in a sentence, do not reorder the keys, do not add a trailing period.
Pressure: {"value": 106, "unit": "mmHg"}
